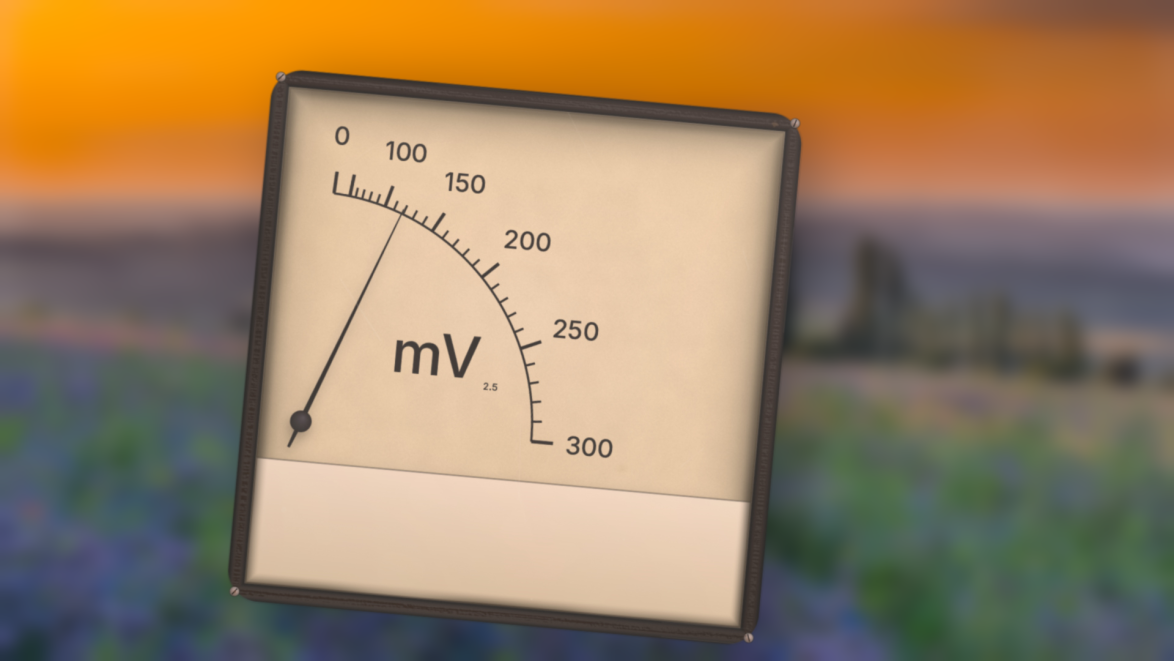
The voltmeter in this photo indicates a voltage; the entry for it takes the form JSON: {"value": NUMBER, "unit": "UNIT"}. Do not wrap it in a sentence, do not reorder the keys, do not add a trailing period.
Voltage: {"value": 120, "unit": "mV"}
